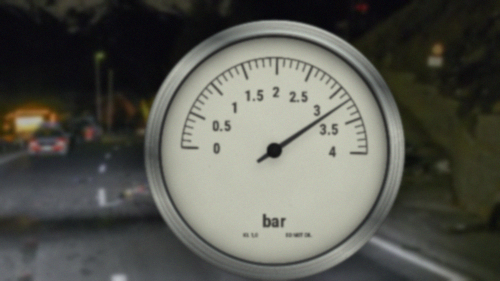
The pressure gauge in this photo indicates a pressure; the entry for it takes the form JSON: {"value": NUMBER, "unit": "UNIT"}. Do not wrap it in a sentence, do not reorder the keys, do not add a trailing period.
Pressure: {"value": 3.2, "unit": "bar"}
